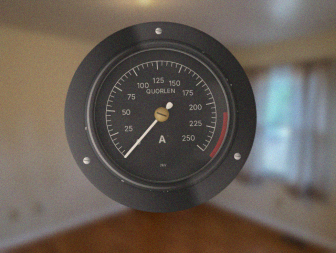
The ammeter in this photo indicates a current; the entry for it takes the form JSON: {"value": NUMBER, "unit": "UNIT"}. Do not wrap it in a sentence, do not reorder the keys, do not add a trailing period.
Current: {"value": 0, "unit": "A"}
